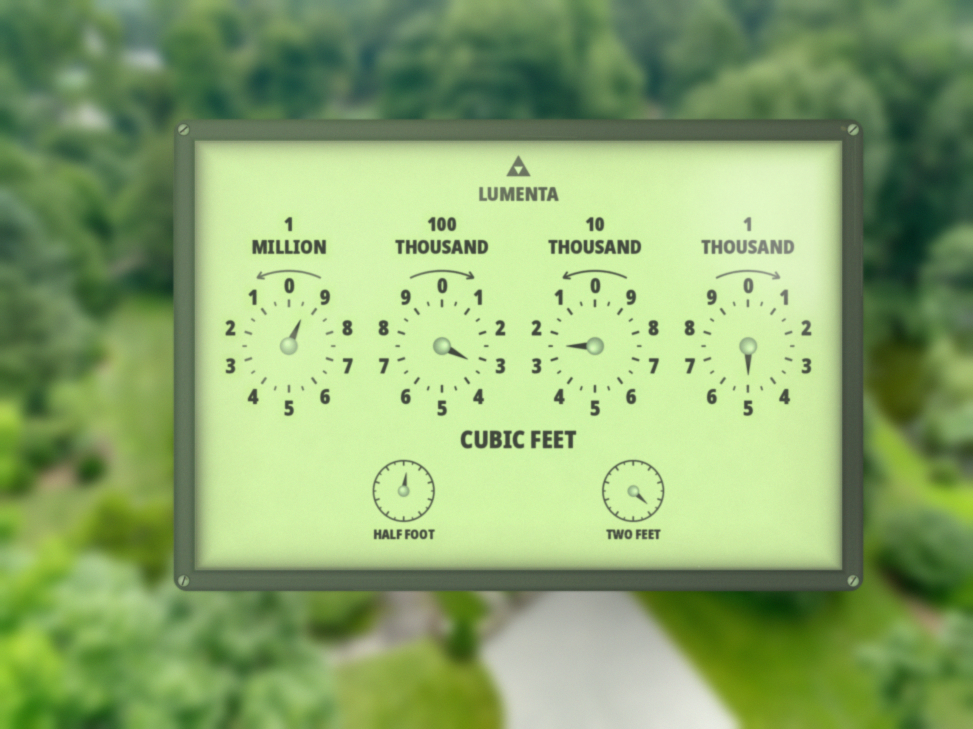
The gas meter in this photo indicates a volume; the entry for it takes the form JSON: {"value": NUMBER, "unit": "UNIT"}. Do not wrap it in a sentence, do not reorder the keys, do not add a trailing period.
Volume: {"value": 932500, "unit": "ft³"}
